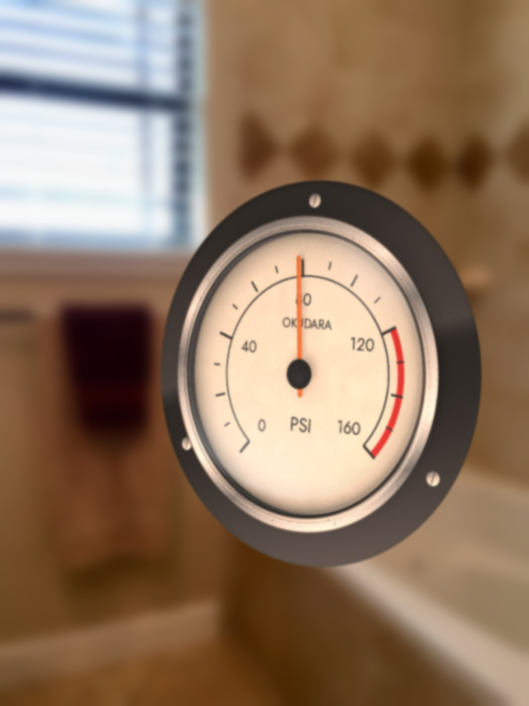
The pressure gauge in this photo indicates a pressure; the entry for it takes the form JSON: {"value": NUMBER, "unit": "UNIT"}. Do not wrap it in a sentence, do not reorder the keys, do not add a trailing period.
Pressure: {"value": 80, "unit": "psi"}
